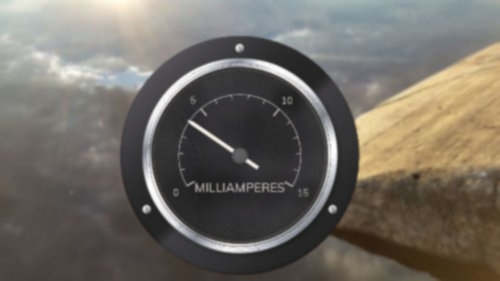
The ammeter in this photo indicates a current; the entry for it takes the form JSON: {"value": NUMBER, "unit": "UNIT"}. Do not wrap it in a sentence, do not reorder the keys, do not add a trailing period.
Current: {"value": 4, "unit": "mA"}
